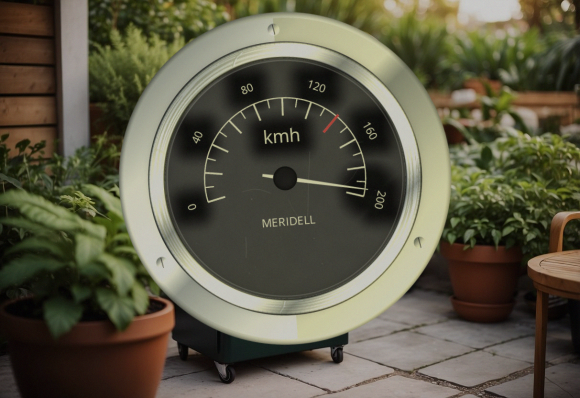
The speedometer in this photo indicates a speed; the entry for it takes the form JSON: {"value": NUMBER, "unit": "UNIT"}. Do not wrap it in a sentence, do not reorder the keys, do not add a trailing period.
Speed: {"value": 195, "unit": "km/h"}
